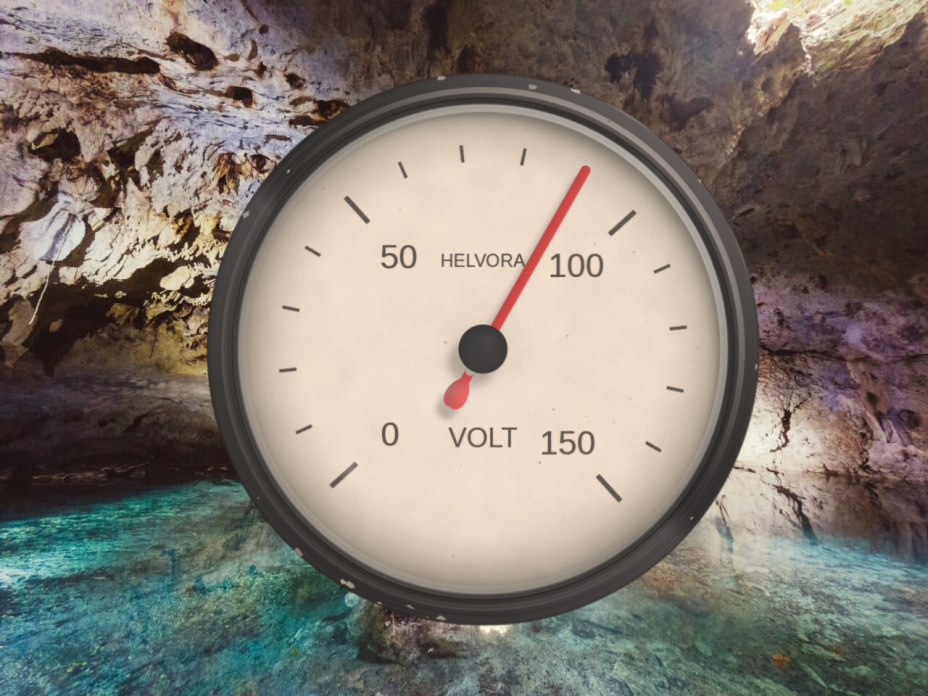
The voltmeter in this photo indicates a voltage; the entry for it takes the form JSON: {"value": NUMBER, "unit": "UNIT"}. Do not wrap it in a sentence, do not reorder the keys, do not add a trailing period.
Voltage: {"value": 90, "unit": "V"}
